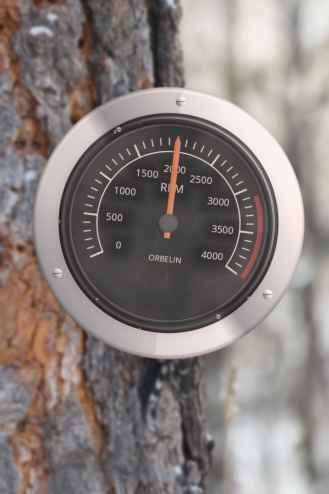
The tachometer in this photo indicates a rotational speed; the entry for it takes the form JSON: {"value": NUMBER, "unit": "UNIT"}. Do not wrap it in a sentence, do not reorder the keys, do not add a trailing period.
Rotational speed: {"value": 2000, "unit": "rpm"}
